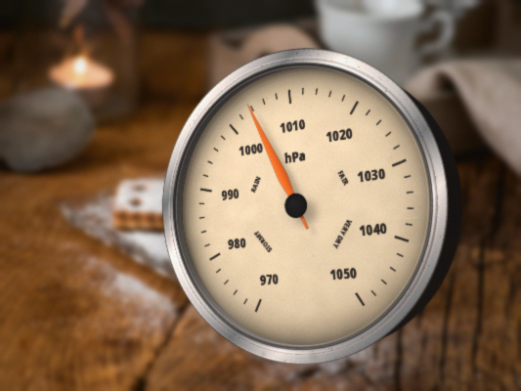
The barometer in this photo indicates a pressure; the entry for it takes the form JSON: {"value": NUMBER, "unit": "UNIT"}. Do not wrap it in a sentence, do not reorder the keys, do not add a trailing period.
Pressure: {"value": 1004, "unit": "hPa"}
